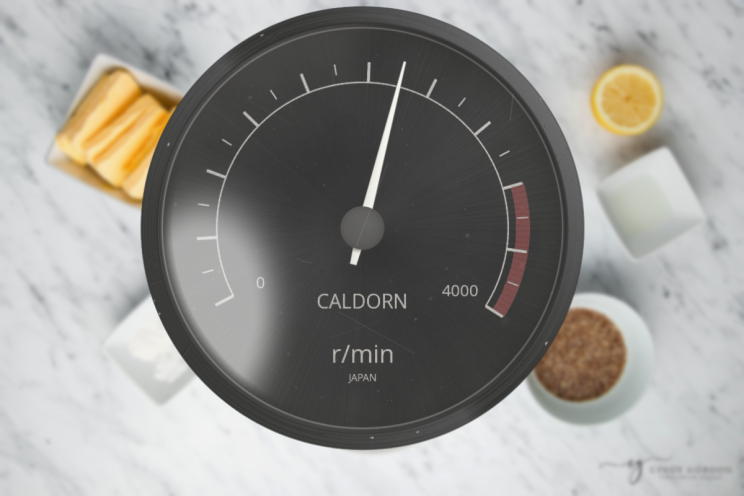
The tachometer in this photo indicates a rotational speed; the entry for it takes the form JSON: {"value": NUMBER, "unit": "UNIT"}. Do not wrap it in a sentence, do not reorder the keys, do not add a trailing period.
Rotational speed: {"value": 2200, "unit": "rpm"}
